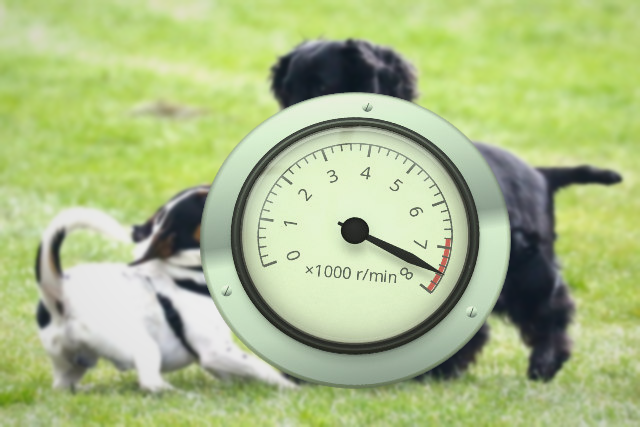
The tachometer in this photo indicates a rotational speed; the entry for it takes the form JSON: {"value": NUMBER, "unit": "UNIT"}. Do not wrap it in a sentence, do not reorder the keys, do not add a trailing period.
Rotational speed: {"value": 7600, "unit": "rpm"}
